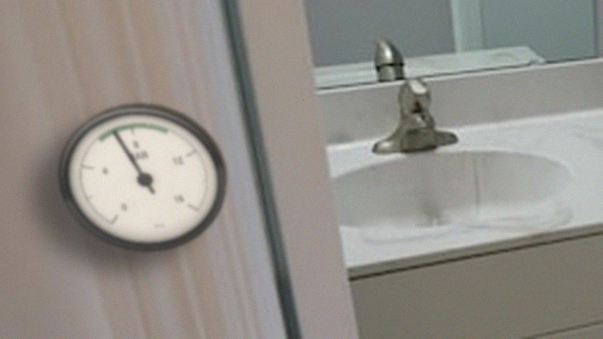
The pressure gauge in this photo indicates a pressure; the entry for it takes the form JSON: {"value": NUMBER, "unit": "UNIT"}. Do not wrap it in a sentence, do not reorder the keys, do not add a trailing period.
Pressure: {"value": 7, "unit": "bar"}
